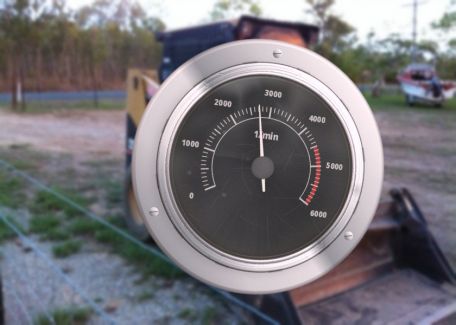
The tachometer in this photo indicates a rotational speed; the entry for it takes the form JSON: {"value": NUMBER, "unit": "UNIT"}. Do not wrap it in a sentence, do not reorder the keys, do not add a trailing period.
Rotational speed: {"value": 2700, "unit": "rpm"}
